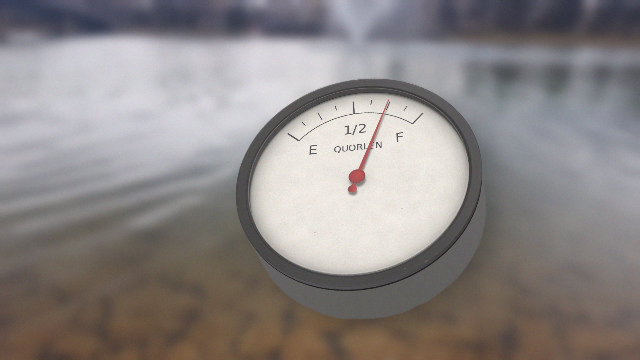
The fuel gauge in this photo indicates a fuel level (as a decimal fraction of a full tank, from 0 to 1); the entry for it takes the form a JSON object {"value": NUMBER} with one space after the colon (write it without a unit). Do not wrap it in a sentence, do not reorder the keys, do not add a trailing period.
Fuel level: {"value": 0.75}
